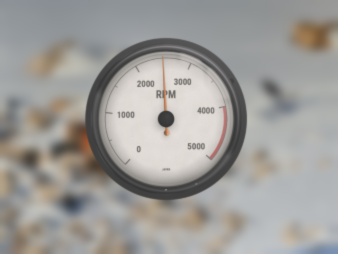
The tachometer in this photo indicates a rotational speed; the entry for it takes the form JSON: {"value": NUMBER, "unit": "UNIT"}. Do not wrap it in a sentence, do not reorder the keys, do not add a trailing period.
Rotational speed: {"value": 2500, "unit": "rpm"}
